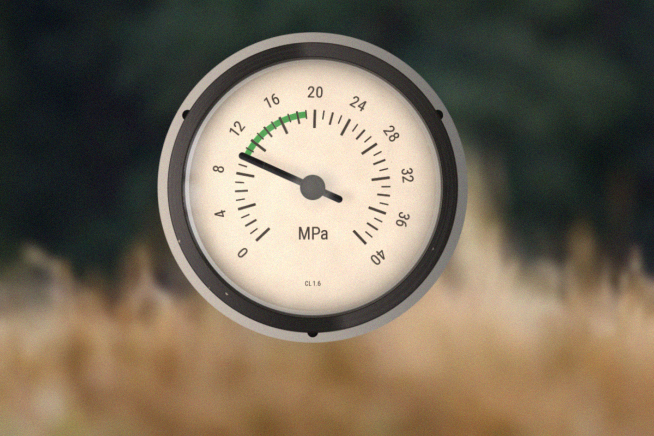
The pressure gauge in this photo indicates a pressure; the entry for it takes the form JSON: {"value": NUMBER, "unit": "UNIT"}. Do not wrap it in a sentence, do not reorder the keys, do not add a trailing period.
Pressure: {"value": 10, "unit": "MPa"}
